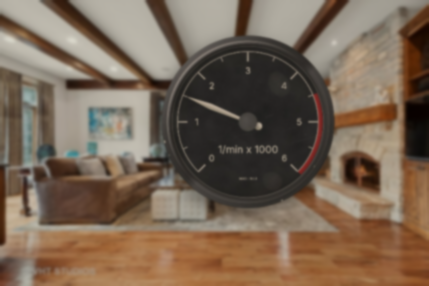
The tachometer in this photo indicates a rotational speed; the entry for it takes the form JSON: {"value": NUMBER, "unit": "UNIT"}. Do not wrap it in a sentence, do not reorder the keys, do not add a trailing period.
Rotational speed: {"value": 1500, "unit": "rpm"}
